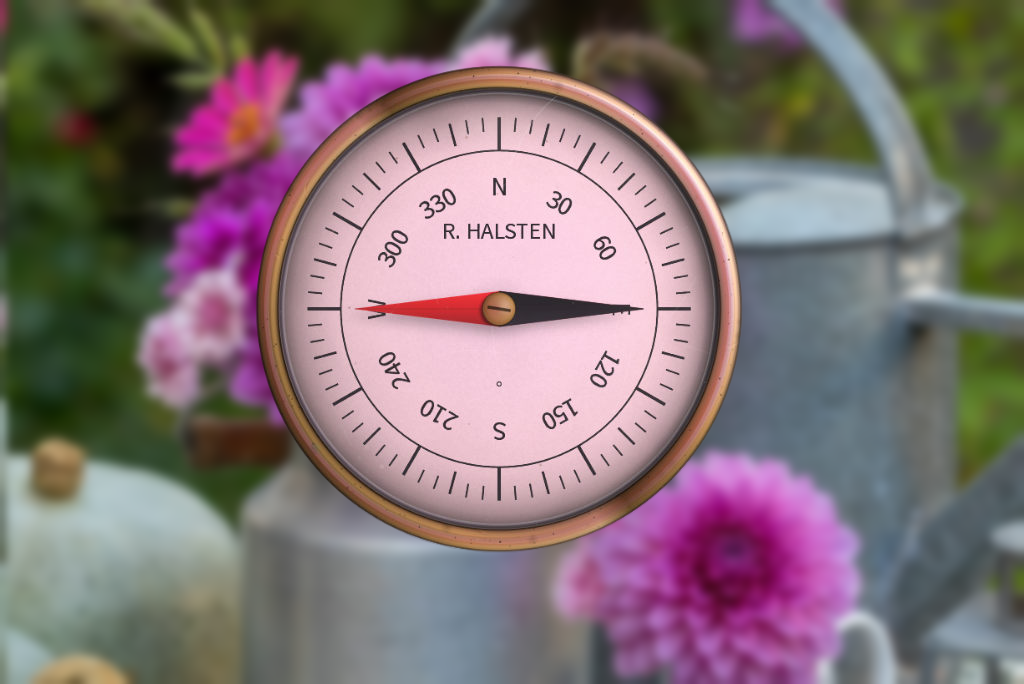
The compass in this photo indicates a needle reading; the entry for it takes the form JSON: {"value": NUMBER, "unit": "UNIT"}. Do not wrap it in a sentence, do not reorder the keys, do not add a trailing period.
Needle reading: {"value": 270, "unit": "°"}
